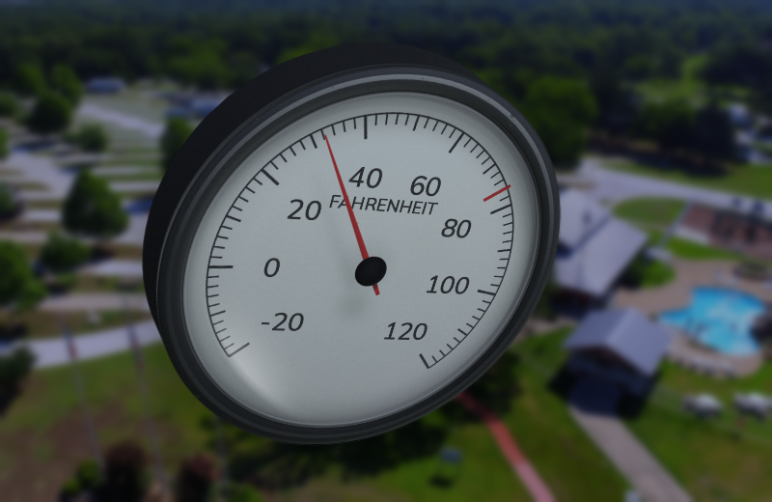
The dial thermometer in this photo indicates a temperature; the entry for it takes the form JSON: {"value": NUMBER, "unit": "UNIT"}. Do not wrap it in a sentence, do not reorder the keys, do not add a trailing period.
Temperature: {"value": 32, "unit": "°F"}
